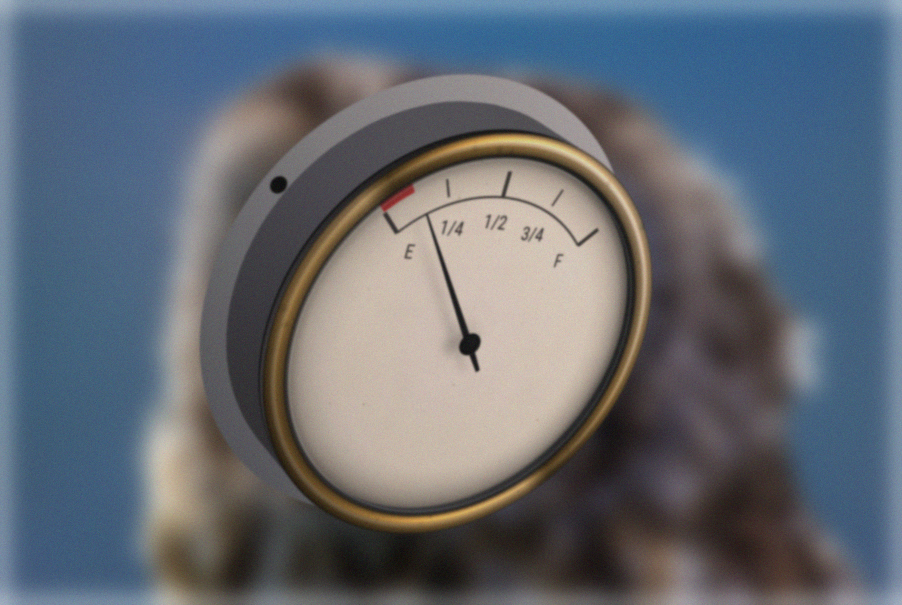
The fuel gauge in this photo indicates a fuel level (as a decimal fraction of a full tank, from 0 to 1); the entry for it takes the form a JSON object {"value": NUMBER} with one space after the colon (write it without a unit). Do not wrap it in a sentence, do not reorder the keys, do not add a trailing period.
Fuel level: {"value": 0.125}
